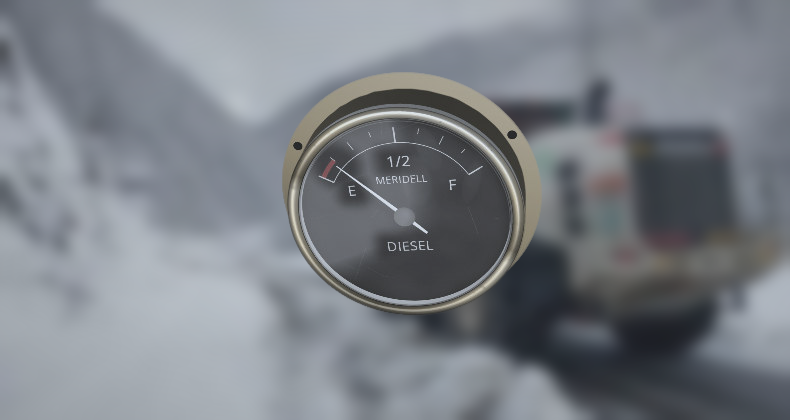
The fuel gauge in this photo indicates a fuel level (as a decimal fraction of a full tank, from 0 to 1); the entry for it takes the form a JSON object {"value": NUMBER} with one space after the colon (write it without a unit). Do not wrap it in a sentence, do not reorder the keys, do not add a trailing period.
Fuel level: {"value": 0.125}
